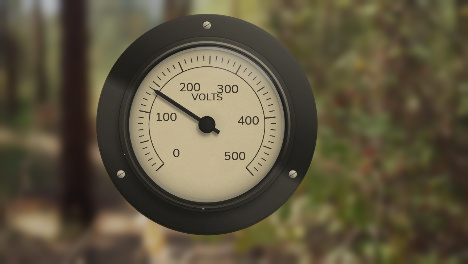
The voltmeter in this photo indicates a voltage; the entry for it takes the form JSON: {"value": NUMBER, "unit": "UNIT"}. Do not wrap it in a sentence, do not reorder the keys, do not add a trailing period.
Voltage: {"value": 140, "unit": "V"}
